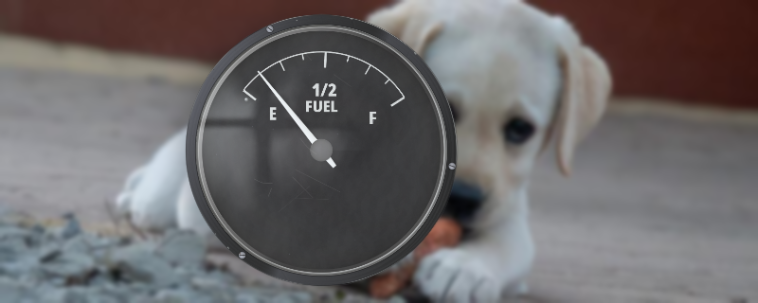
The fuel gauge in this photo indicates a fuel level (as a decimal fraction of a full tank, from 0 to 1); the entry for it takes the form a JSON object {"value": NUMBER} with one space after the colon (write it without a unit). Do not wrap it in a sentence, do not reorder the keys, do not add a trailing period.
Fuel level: {"value": 0.125}
